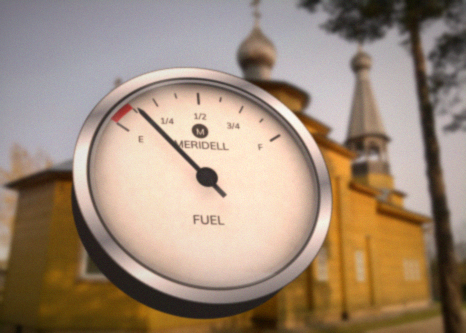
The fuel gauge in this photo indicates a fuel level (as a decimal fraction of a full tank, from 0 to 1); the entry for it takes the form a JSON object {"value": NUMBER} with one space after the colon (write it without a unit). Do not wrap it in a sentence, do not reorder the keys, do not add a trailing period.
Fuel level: {"value": 0.125}
